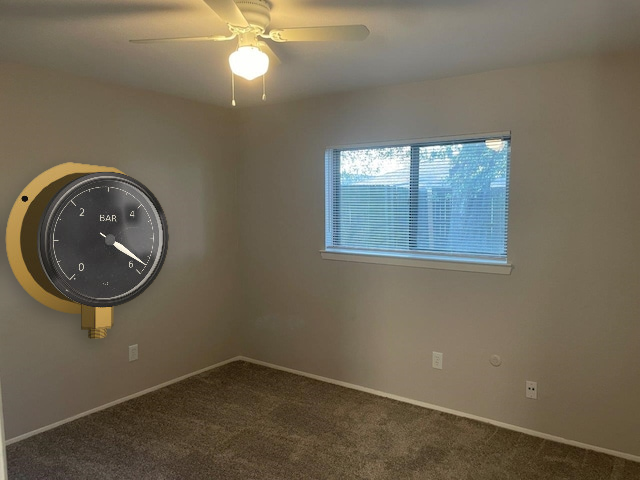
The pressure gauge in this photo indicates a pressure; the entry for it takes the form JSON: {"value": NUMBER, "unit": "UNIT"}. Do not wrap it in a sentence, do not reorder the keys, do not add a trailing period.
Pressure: {"value": 5.75, "unit": "bar"}
